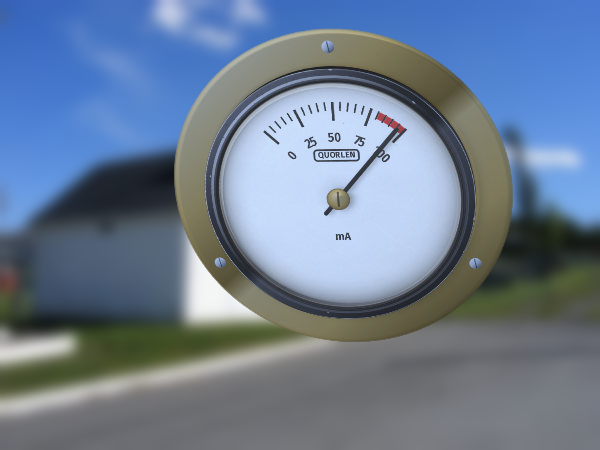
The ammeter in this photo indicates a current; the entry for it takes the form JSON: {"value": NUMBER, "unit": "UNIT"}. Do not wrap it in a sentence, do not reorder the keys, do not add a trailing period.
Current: {"value": 95, "unit": "mA"}
